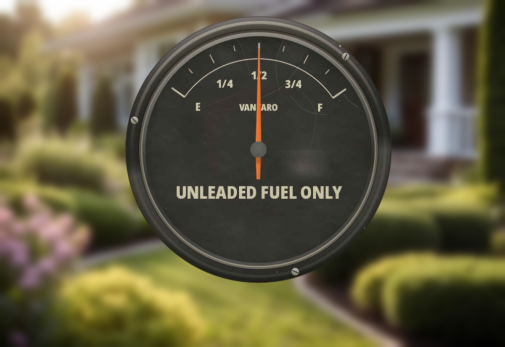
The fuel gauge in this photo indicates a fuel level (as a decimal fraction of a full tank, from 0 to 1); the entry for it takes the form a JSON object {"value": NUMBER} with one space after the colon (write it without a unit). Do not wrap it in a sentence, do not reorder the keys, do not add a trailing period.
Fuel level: {"value": 0.5}
